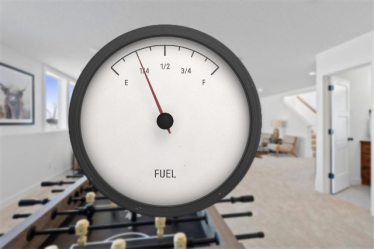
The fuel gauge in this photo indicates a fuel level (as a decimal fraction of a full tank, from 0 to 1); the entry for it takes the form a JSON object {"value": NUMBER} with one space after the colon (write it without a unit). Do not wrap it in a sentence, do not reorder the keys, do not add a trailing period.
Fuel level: {"value": 0.25}
